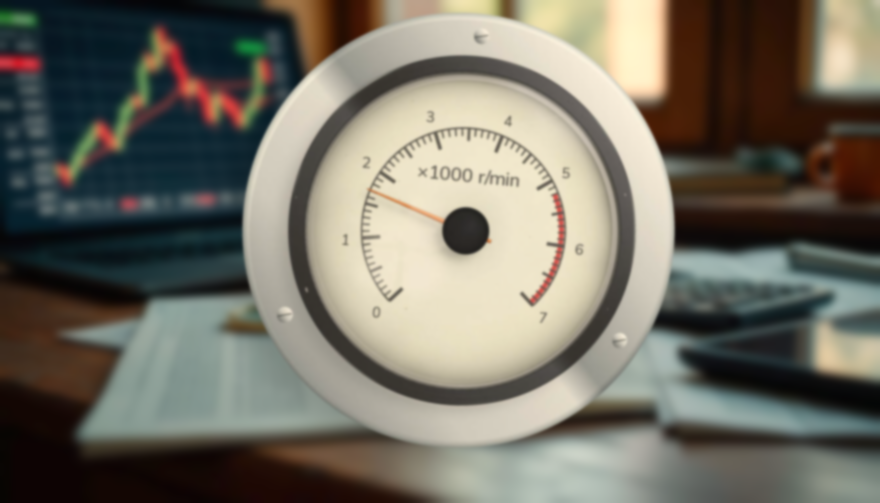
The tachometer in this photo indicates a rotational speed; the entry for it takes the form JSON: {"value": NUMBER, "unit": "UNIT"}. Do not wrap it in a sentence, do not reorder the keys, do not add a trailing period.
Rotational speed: {"value": 1700, "unit": "rpm"}
